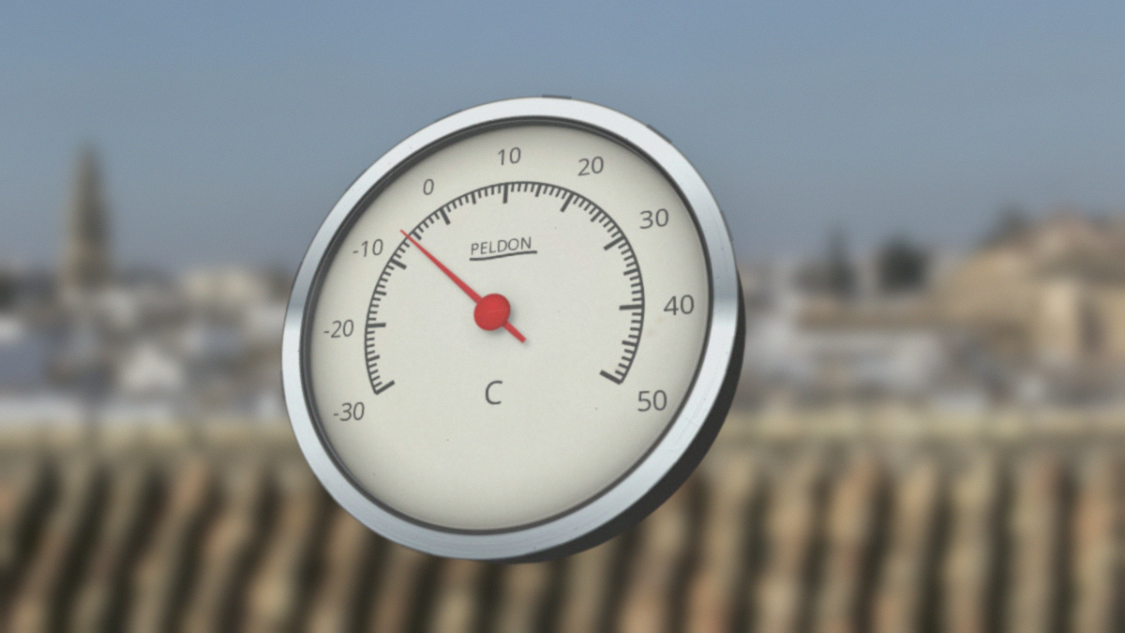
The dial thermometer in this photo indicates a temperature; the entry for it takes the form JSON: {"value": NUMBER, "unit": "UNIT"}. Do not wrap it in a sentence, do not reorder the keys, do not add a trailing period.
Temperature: {"value": -6, "unit": "°C"}
